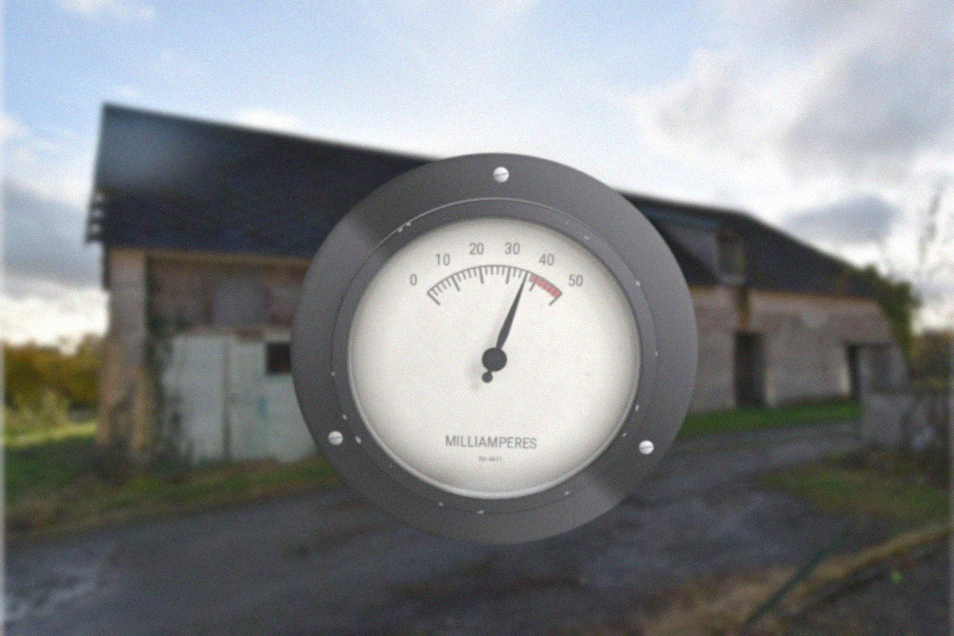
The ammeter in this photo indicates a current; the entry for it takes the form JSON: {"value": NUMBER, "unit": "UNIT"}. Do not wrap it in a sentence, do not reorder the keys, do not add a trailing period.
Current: {"value": 36, "unit": "mA"}
